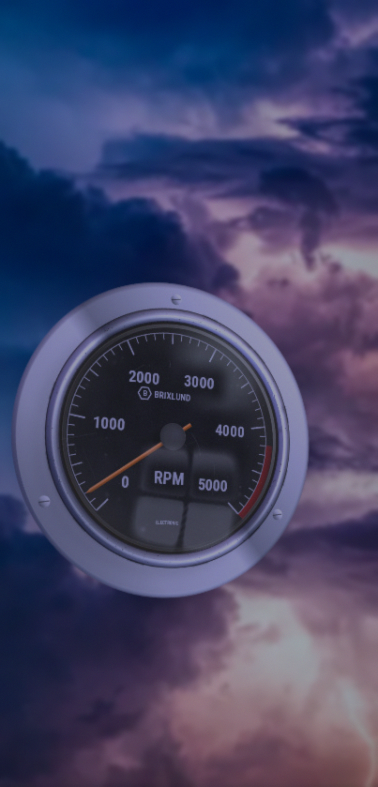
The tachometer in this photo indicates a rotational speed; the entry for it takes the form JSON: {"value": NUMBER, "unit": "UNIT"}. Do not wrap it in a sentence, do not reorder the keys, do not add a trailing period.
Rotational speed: {"value": 200, "unit": "rpm"}
